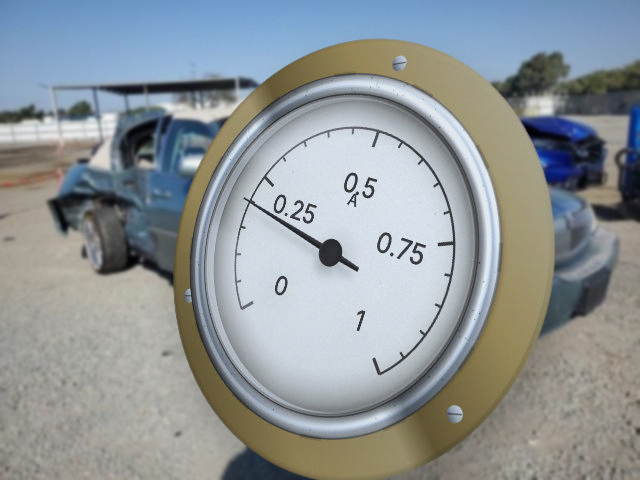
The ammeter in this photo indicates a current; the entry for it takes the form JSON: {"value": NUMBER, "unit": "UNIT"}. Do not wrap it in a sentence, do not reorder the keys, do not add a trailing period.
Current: {"value": 0.2, "unit": "A"}
